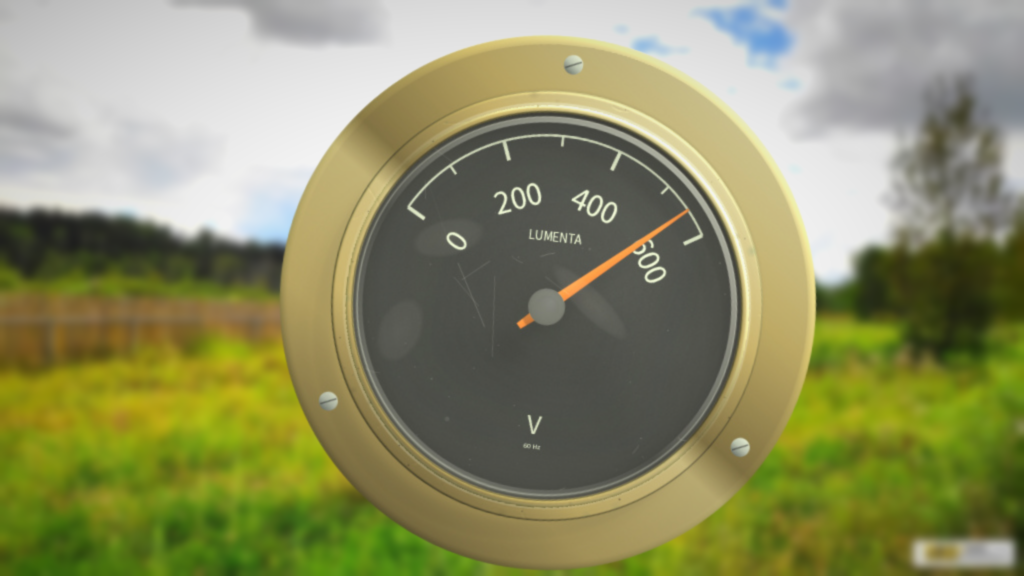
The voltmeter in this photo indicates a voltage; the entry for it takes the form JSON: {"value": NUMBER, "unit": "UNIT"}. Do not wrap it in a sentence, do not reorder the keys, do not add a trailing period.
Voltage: {"value": 550, "unit": "V"}
